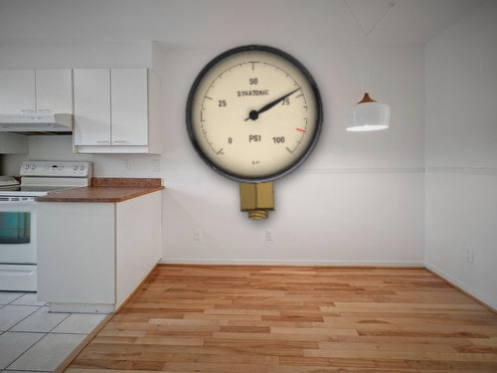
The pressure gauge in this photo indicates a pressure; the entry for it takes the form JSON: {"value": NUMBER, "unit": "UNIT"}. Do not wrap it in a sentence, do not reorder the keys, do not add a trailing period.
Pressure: {"value": 72.5, "unit": "psi"}
